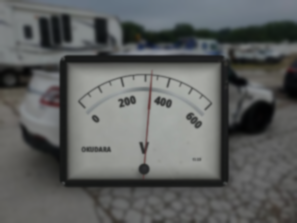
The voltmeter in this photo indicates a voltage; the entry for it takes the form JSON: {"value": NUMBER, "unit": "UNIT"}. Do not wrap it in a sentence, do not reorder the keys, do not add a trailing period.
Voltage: {"value": 325, "unit": "V"}
